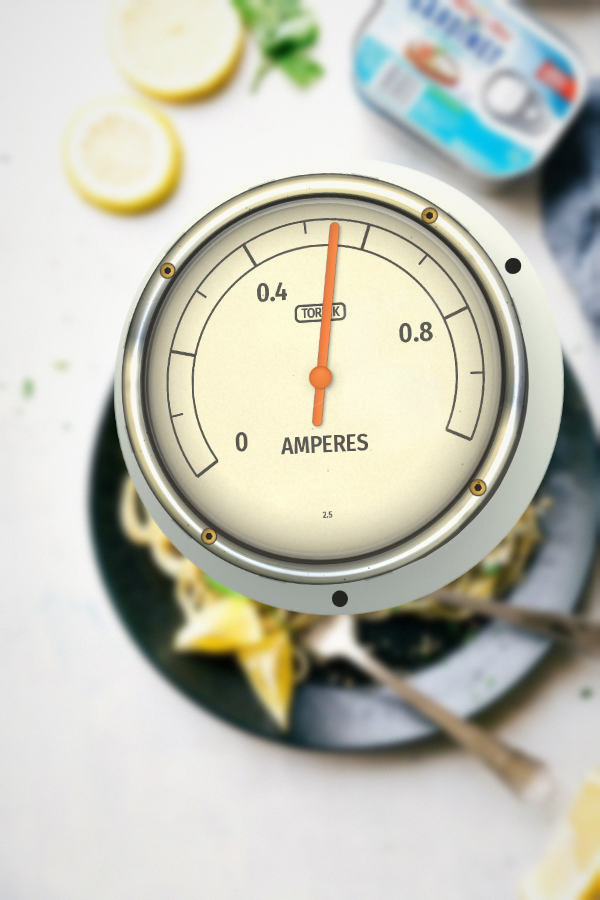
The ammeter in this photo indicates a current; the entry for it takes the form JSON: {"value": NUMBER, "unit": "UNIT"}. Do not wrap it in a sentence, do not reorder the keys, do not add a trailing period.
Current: {"value": 0.55, "unit": "A"}
